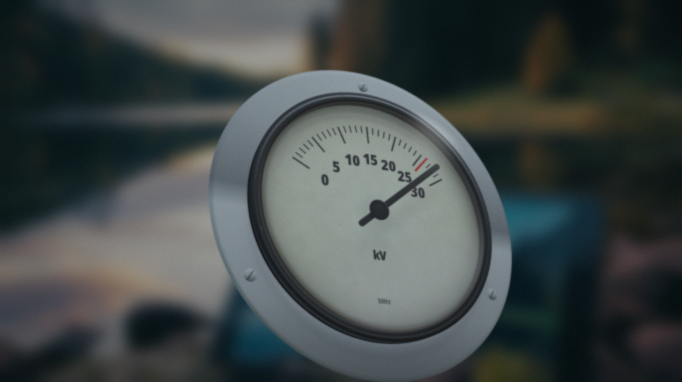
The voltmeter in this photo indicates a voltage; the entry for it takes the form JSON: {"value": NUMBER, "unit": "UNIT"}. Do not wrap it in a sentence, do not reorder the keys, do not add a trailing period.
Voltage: {"value": 28, "unit": "kV"}
